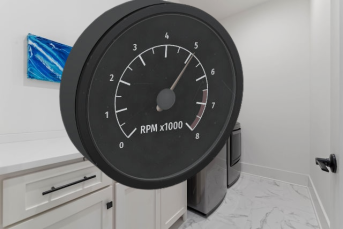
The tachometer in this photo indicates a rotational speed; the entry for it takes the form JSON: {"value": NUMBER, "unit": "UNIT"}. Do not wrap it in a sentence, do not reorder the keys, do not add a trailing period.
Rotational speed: {"value": 5000, "unit": "rpm"}
